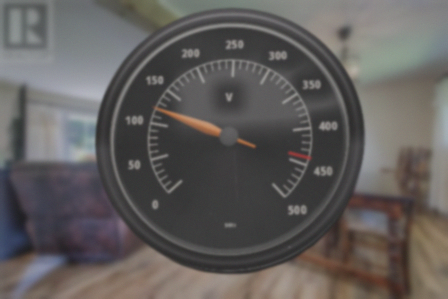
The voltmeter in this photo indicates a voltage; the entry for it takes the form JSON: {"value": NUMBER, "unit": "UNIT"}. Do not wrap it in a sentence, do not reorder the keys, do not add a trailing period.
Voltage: {"value": 120, "unit": "V"}
